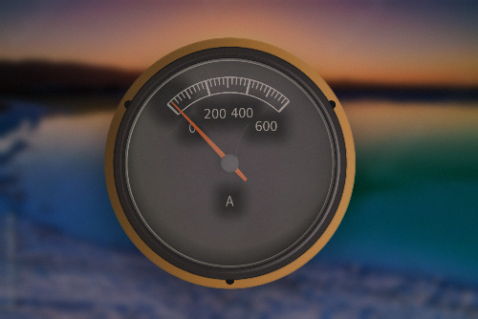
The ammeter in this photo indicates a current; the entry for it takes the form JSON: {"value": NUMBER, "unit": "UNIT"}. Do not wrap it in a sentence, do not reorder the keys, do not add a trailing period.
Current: {"value": 20, "unit": "A"}
